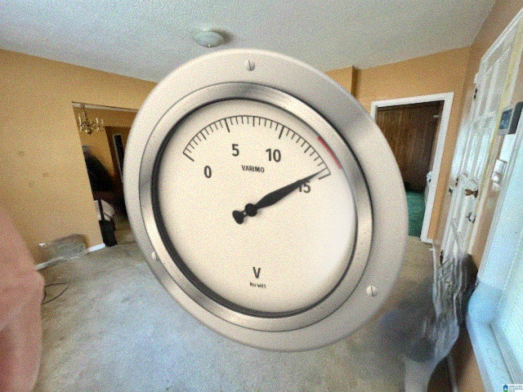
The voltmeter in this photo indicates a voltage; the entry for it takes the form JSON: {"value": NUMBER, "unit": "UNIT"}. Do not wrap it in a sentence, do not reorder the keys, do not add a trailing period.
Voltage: {"value": 14.5, "unit": "V"}
